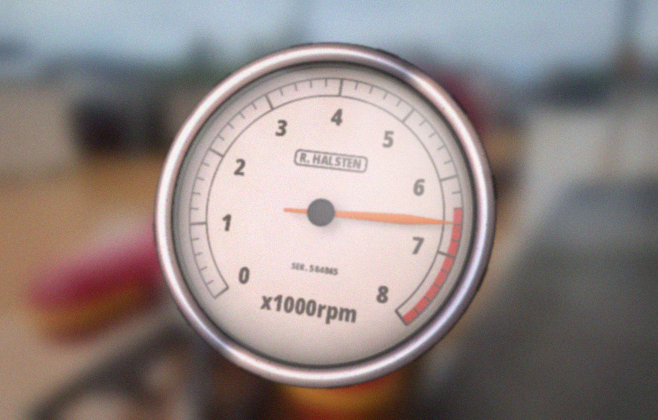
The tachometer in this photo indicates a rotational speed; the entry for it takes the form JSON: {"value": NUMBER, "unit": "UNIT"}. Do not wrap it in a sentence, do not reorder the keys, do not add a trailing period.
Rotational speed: {"value": 6600, "unit": "rpm"}
